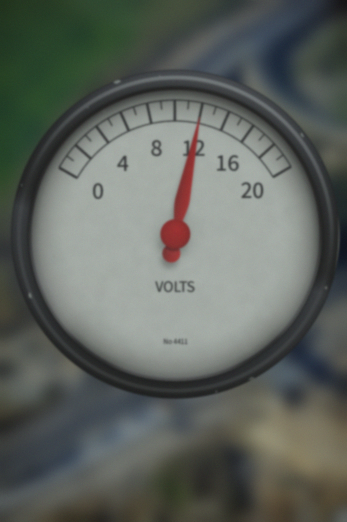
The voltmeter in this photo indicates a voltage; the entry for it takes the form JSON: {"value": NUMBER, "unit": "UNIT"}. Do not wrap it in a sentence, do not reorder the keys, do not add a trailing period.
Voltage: {"value": 12, "unit": "V"}
